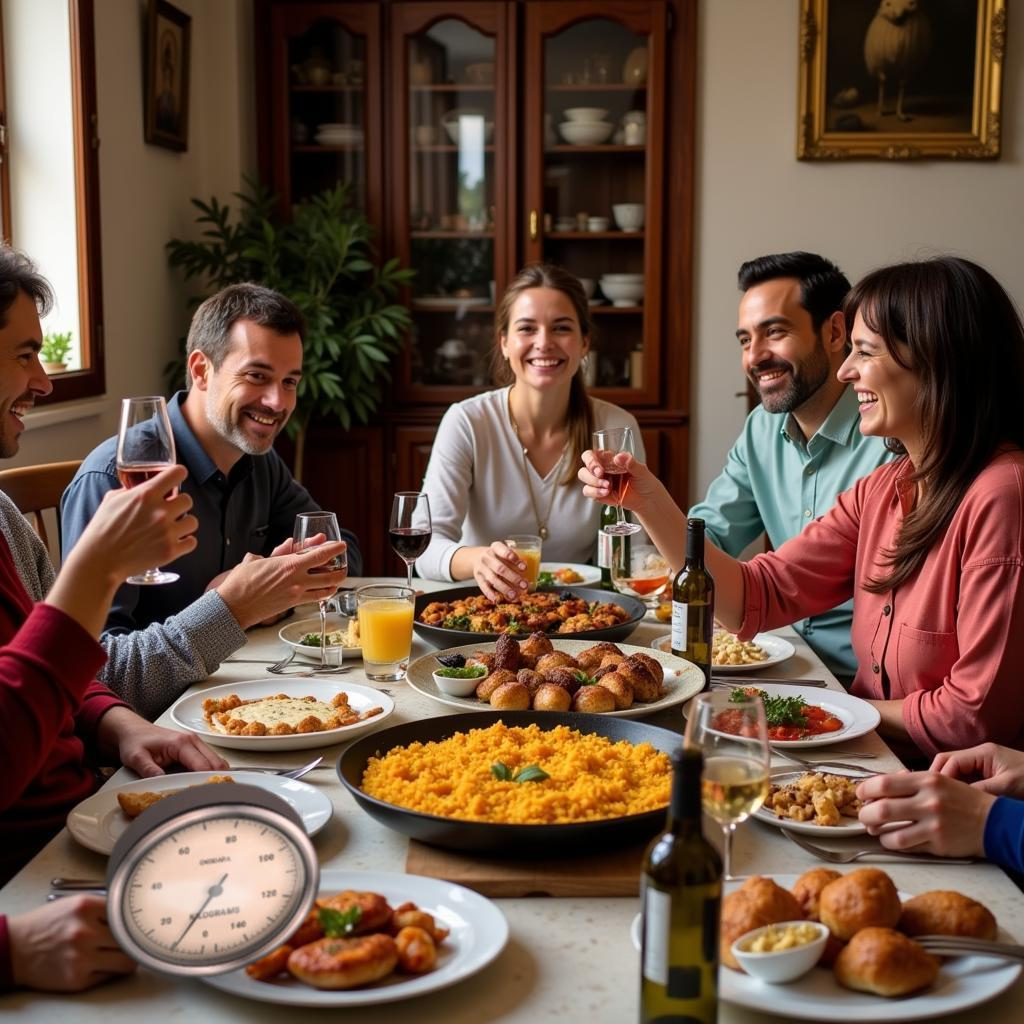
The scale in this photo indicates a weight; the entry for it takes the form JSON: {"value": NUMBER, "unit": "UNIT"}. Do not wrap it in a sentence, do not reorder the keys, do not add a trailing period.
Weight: {"value": 10, "unit": "kg"}
